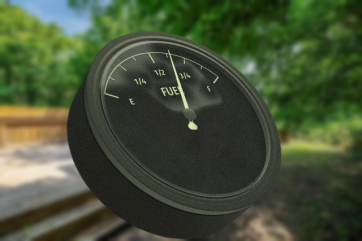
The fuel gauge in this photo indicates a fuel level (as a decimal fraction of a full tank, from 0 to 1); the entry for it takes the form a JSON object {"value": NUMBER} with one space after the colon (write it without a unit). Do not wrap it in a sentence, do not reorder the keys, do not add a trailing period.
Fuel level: {"value": 0.625}
